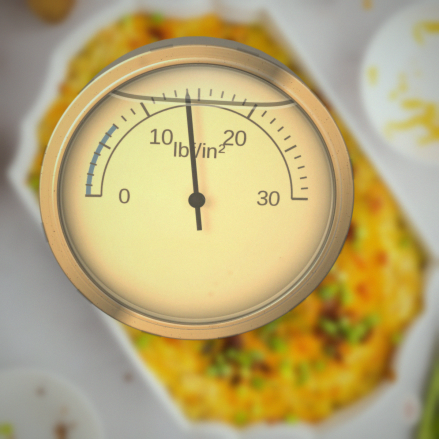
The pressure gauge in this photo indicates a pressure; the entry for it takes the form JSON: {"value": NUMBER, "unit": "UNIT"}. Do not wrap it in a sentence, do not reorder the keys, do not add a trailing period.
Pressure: {"value": 14, "unit": "psi"}
